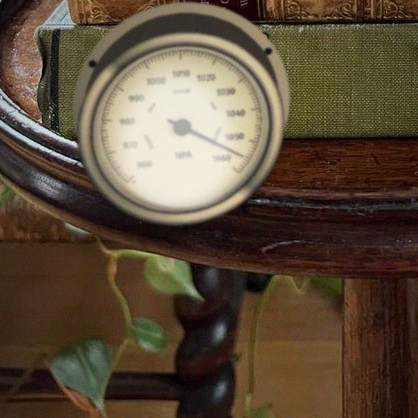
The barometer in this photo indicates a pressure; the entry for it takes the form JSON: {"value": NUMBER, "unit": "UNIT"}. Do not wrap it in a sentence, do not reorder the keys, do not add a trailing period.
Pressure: {"value": 1055, "unit": "hPa"}
